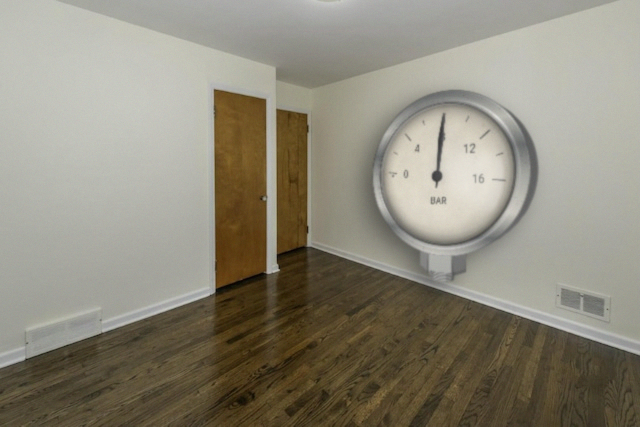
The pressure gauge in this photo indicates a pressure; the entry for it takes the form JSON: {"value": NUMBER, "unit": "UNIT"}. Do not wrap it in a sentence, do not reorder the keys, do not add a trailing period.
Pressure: {"value": 8, "unit": "bar"}
